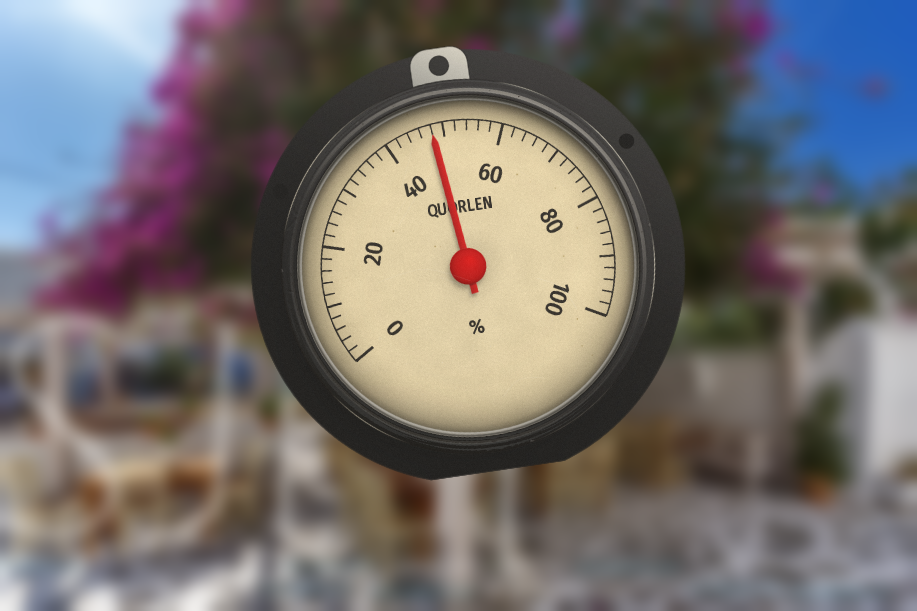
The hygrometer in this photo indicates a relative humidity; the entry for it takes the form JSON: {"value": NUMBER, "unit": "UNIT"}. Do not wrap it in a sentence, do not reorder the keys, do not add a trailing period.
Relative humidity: {"value": 48, "unit": "%"}
